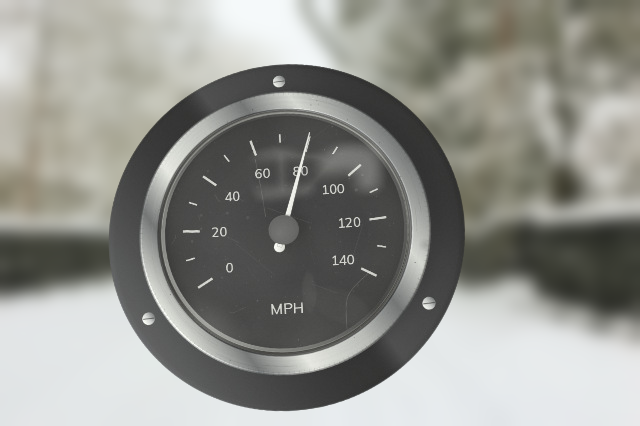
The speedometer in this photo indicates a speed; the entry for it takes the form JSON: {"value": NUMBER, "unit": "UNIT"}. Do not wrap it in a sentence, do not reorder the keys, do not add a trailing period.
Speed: {"value": 80, "unit": "mph"}
